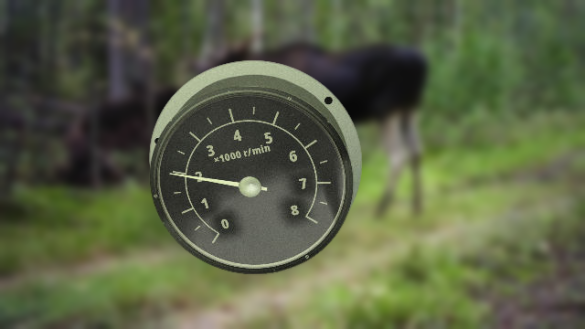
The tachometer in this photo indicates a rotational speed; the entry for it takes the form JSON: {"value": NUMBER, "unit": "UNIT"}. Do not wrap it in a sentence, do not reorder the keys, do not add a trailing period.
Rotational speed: {"value": 2000, "unit": "rpm"}
